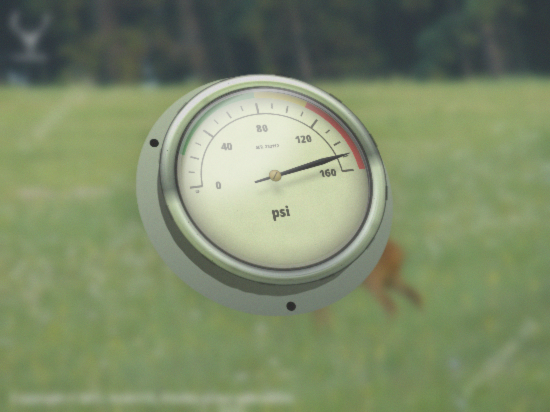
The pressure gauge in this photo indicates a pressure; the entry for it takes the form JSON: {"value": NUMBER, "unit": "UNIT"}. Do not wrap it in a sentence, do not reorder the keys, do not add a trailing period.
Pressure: {"value": 150, "unit": "psi"}
